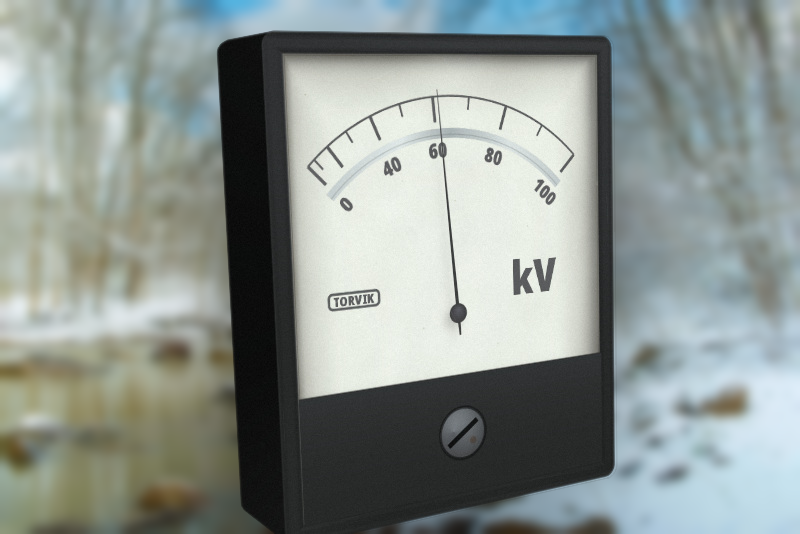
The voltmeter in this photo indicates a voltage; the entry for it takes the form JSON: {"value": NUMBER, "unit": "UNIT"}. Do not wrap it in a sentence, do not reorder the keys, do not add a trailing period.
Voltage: {"value": 60, "unit": "kV"}
